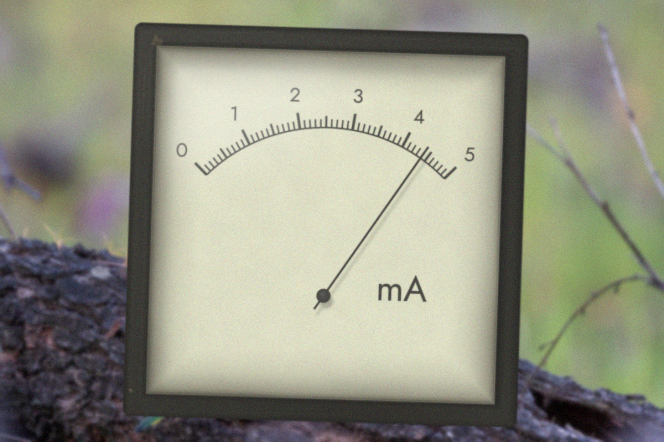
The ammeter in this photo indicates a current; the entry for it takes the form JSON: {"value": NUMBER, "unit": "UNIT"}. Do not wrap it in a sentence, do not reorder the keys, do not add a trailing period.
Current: {"value": 4.4, "unit": "mA"}
